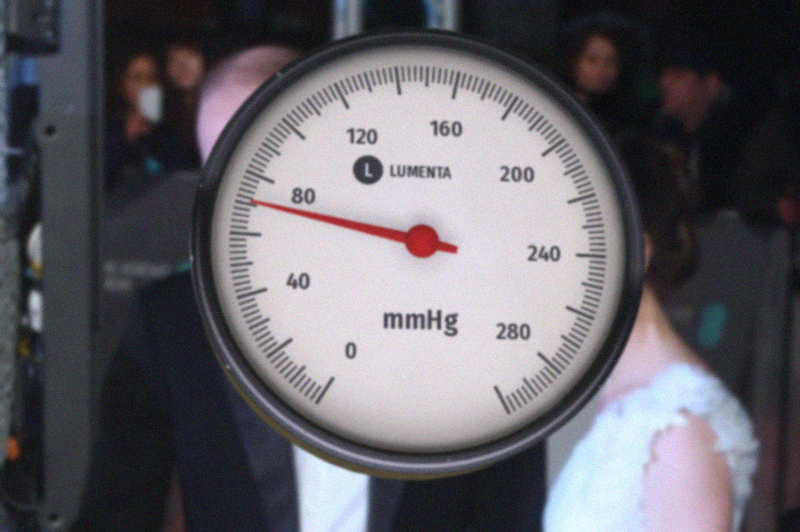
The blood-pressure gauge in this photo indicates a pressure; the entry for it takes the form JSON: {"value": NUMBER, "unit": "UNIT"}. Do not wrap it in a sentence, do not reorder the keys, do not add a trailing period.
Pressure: {"value": 70, "unit": "mmHg"}
